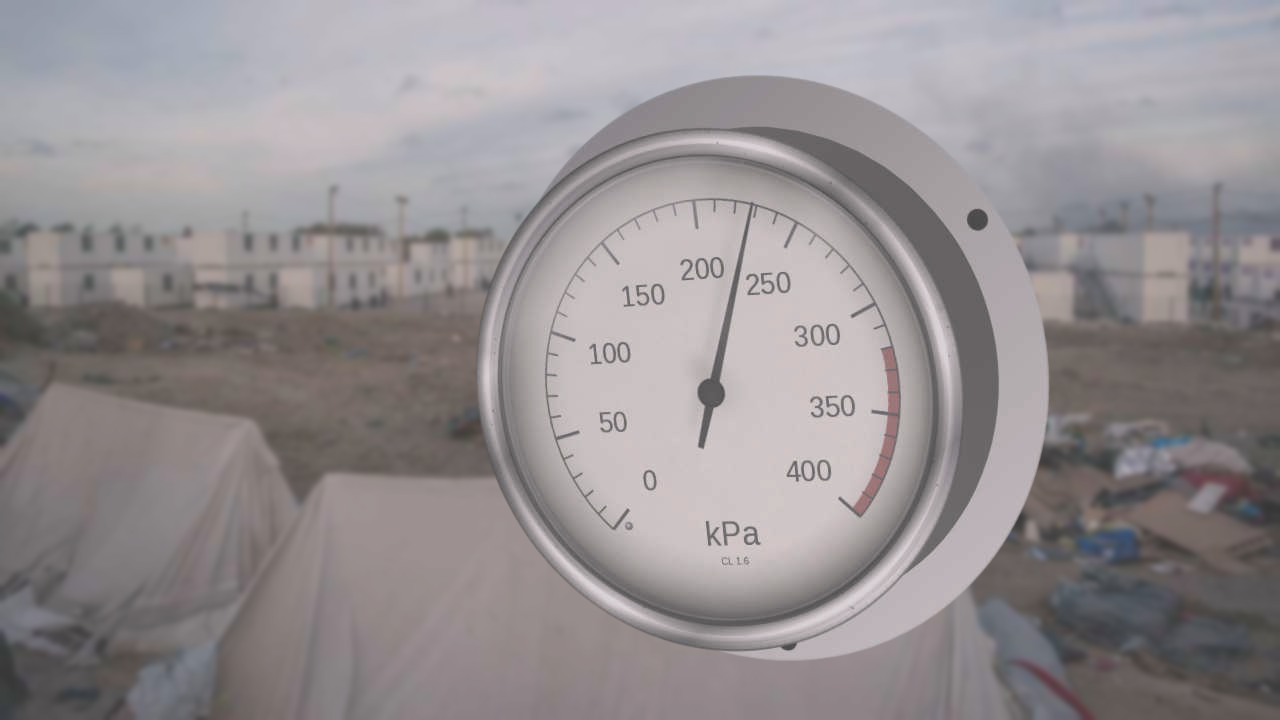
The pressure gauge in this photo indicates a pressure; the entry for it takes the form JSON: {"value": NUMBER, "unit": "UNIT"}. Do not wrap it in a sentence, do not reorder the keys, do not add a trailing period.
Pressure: {"value": 230, "unit": "kPa"}
